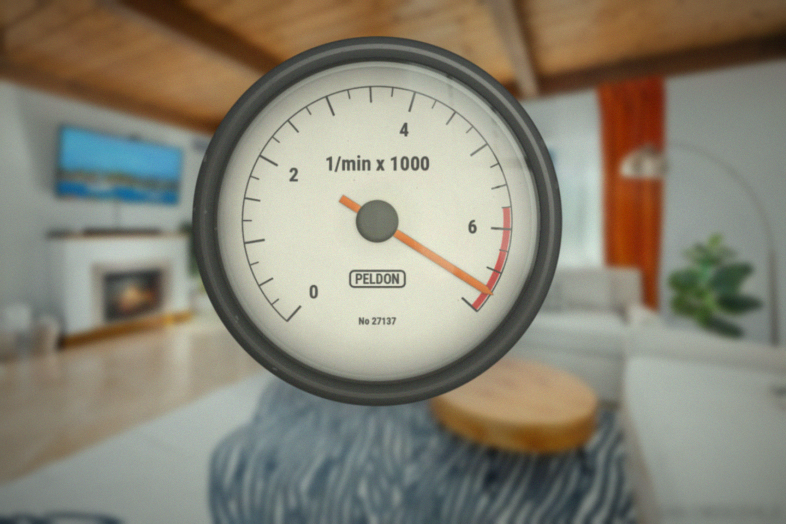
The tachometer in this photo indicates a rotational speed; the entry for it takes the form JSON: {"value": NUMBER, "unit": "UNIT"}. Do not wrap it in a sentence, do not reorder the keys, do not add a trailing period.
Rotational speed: {"value": 6750, "unit": "rpm"}
